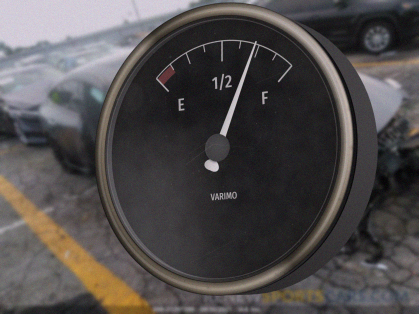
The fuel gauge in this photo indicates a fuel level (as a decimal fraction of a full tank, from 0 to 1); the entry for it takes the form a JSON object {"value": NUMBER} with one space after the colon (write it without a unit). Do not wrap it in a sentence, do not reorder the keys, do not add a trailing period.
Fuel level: {"value": 0.75}
